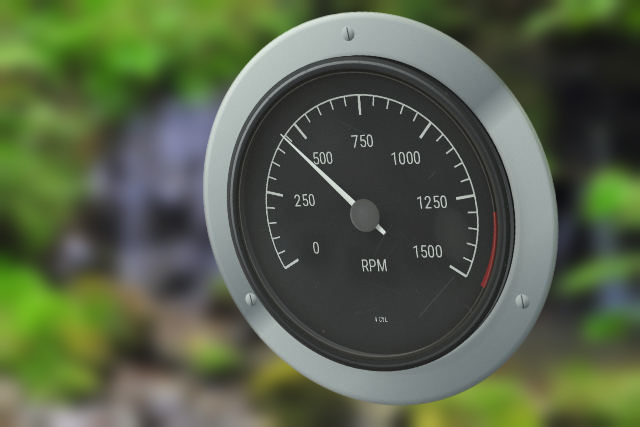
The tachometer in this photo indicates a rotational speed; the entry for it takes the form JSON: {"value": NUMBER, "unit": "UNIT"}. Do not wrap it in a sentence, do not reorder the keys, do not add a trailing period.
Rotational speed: {"value": 450, "unit": "rpm"}
